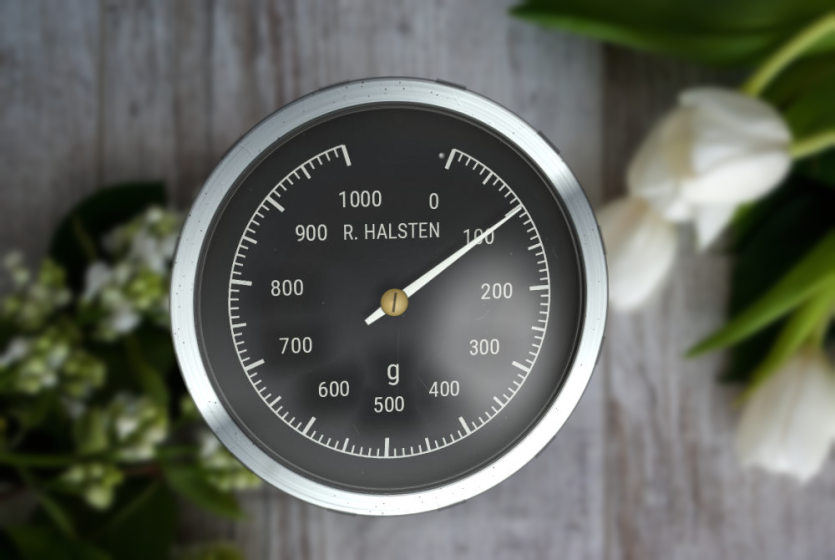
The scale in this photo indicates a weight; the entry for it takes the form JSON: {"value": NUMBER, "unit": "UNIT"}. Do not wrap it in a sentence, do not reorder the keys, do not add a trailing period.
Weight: {"value": 100, "unit": "g"}
